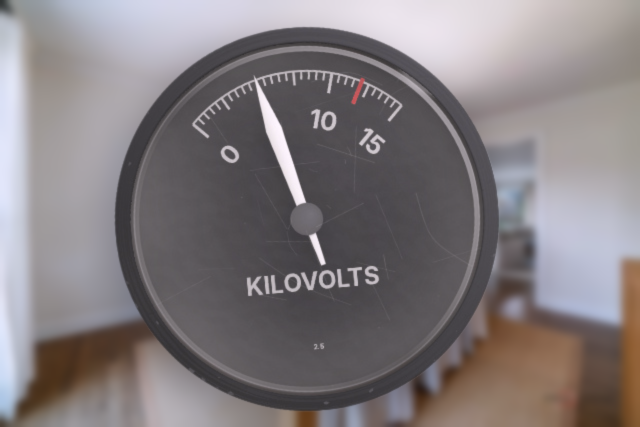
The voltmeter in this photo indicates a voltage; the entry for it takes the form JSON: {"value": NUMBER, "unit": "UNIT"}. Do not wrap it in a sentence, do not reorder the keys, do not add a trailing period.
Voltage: {"value": 5, "unit": "kV"}
